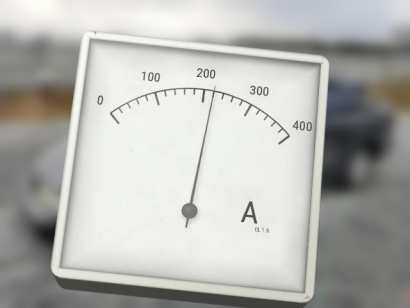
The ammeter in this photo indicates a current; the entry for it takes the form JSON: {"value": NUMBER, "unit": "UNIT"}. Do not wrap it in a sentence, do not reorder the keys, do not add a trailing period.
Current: {"value": 220, "unit": "A"}
